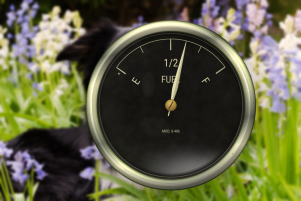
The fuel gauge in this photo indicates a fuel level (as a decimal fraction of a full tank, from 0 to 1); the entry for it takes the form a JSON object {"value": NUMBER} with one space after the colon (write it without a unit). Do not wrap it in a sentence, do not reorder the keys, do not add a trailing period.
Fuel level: {"value": 0.625}
